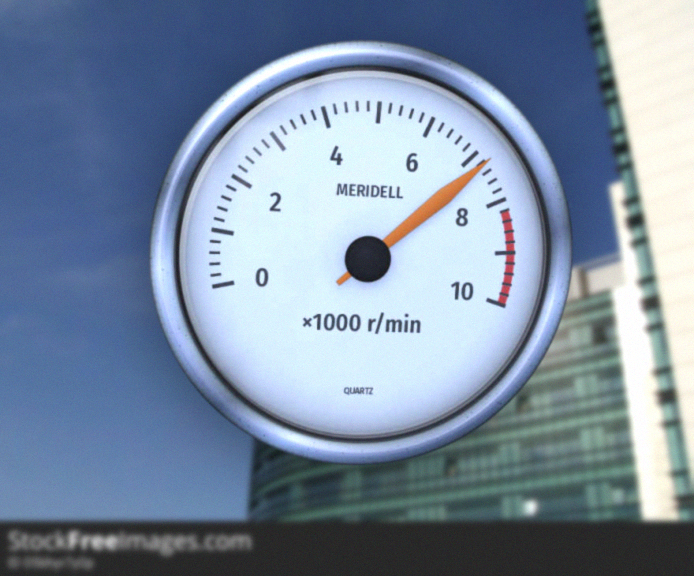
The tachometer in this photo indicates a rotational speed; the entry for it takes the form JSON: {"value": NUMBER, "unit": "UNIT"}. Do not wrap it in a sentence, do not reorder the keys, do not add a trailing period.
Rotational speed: {"value": 7200, "unit": "rpm"}
